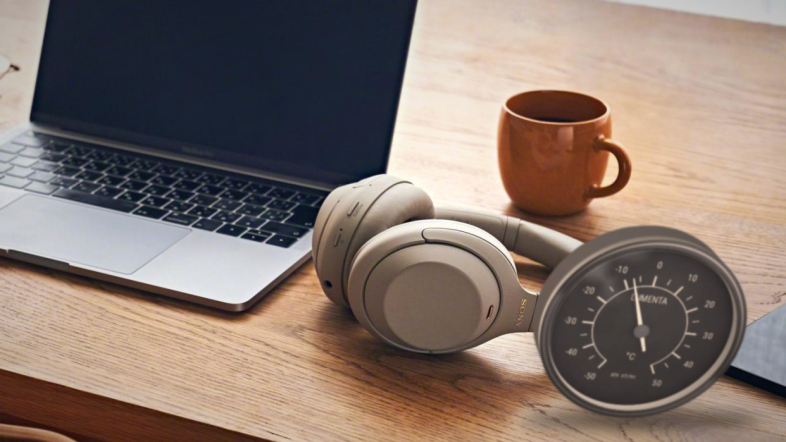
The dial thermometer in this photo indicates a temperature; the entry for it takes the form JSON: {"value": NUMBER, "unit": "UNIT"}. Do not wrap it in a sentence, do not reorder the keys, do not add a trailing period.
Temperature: {"value": -7.5, "unit": "°C"}
